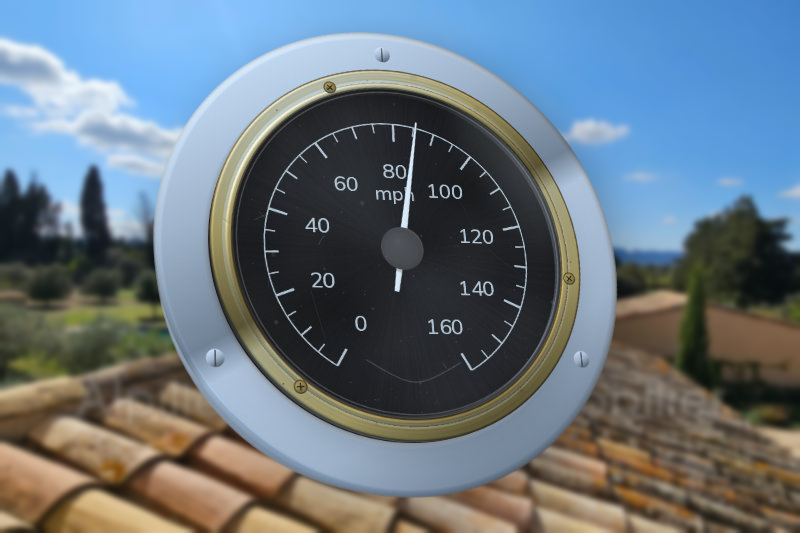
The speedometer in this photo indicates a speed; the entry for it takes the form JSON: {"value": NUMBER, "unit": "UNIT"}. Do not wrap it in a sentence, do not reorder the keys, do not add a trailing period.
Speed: {"value": 85, "unit": "mph"}
